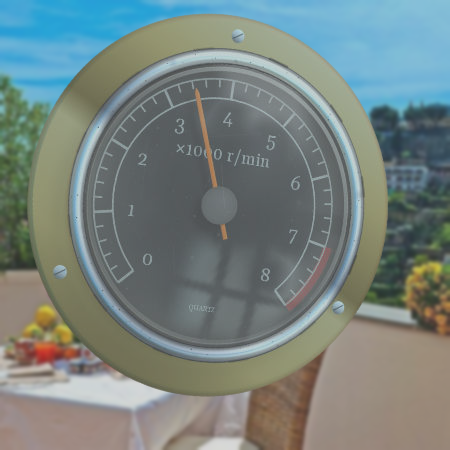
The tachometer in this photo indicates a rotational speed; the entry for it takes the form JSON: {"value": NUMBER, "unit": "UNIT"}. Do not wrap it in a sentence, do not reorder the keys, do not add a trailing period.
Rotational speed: {"value": 3400, "unit": "rpm"}
